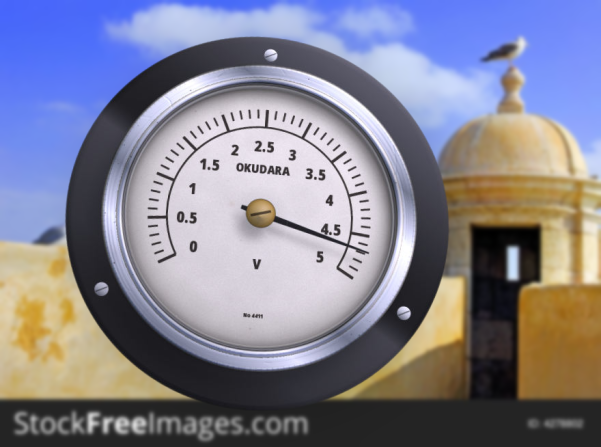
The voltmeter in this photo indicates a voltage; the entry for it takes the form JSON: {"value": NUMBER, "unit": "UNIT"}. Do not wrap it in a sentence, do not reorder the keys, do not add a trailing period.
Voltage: {"value": 4.7, "unit": "V"}
